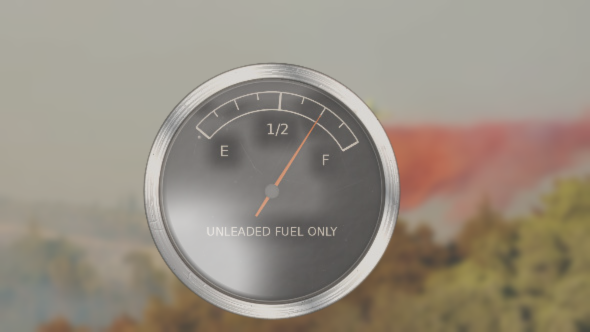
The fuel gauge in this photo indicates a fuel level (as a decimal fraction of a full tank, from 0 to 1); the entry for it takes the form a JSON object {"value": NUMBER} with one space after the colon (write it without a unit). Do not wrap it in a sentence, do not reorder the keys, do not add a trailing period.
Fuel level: {"value": 0.75}
